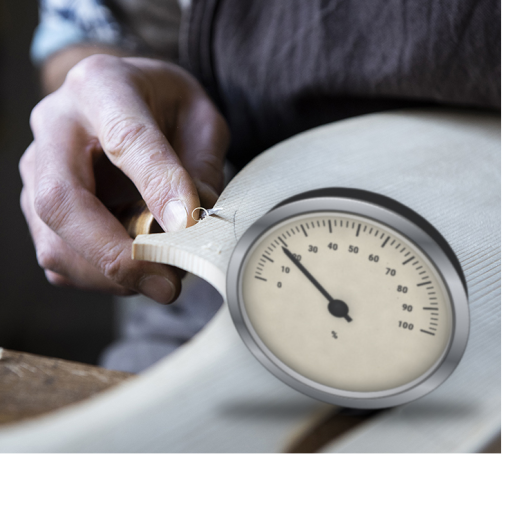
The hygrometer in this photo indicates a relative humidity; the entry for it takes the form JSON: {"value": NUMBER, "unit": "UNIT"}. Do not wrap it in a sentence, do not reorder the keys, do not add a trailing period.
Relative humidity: {"value": 20, "unit": "%"}
